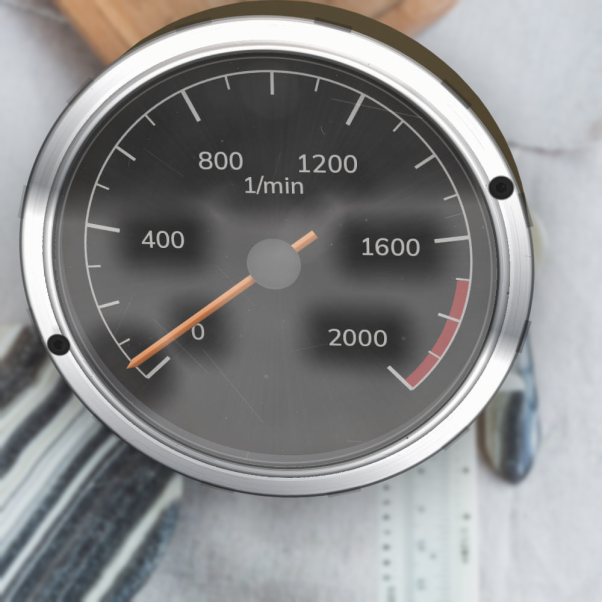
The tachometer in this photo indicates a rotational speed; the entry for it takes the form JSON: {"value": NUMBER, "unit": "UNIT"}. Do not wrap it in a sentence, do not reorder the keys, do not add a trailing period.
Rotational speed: {"value": 50, "unit": "rpm"}
